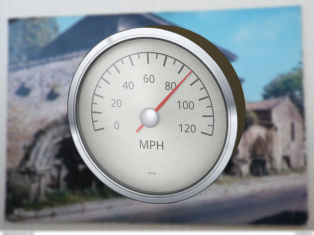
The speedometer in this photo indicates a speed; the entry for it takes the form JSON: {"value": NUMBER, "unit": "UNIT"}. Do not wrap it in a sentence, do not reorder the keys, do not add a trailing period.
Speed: {"value": 85, "unit": "mph"}
